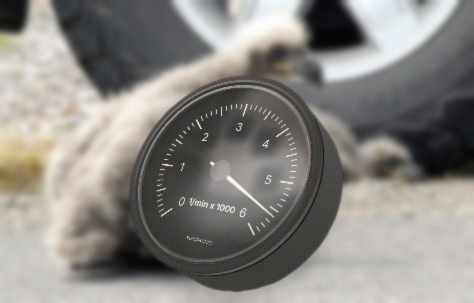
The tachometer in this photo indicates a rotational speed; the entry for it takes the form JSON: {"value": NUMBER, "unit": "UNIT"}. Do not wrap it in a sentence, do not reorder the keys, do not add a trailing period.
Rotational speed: {"value": 5600, "unit": "rpm"}
